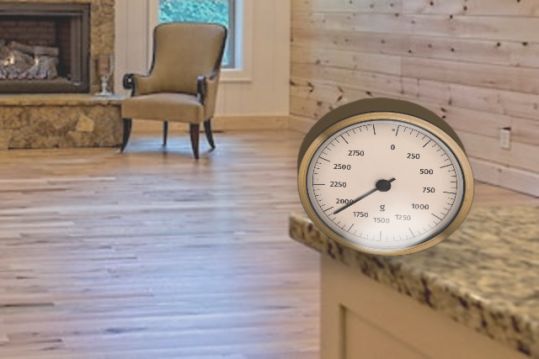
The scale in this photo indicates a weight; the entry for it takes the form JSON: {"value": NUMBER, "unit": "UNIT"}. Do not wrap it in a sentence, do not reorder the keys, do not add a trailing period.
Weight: {"value": 1950, "unit": "g"}
